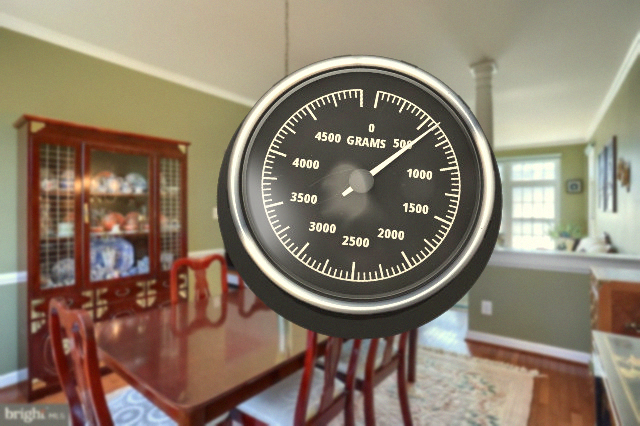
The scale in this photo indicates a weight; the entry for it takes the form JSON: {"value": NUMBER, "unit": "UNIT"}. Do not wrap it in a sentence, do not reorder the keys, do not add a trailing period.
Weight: {"value": 600, "unit": "g"}
